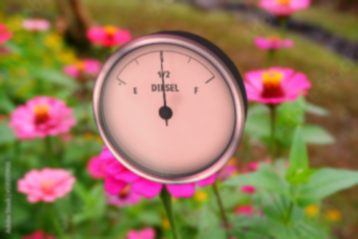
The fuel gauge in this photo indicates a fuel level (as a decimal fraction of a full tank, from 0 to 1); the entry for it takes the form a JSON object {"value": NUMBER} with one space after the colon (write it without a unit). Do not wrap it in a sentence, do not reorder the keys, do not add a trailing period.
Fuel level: {"value": 0.5}
